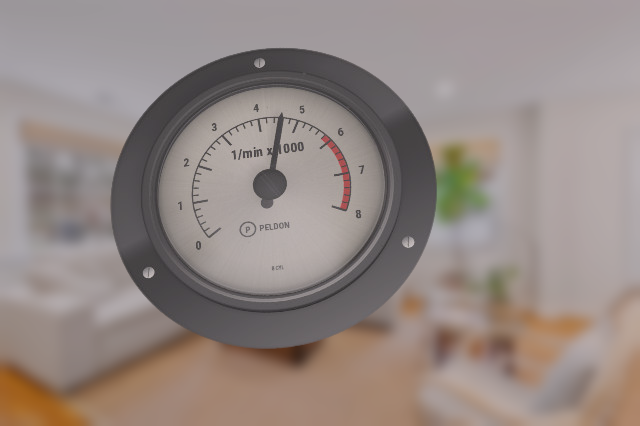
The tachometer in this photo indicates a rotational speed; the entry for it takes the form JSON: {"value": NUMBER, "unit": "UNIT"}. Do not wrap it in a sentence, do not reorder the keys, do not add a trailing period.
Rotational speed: {"value": 4600, "unit": "rpm"}
